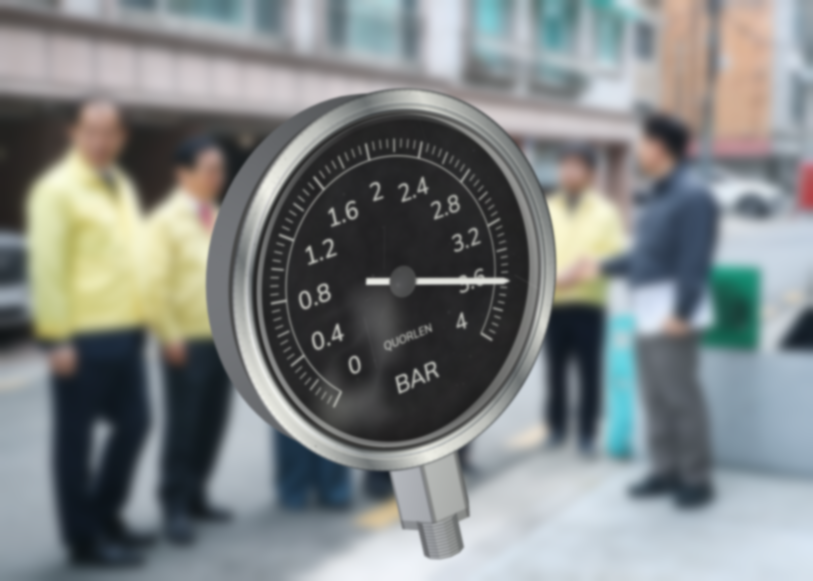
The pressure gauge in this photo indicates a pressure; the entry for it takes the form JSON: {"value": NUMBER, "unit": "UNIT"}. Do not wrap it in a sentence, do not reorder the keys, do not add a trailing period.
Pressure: {"value": 3.6, "unit": "bar"}
